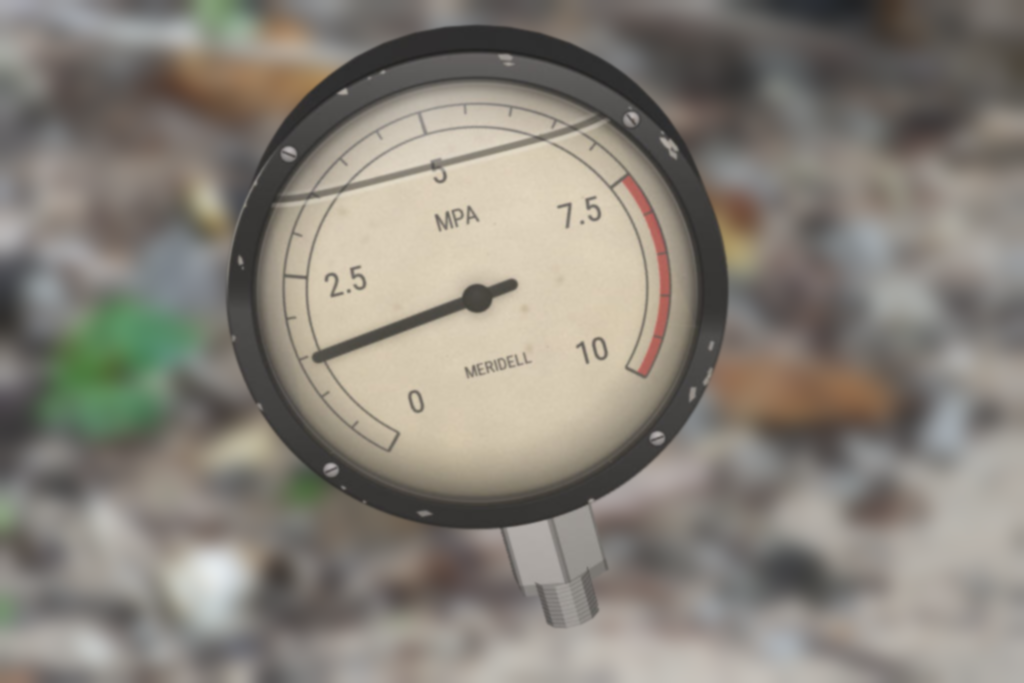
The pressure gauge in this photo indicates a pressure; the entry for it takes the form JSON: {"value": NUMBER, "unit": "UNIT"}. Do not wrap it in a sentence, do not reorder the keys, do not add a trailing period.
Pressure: {"value": 1.5, "unit": "MPa"}
